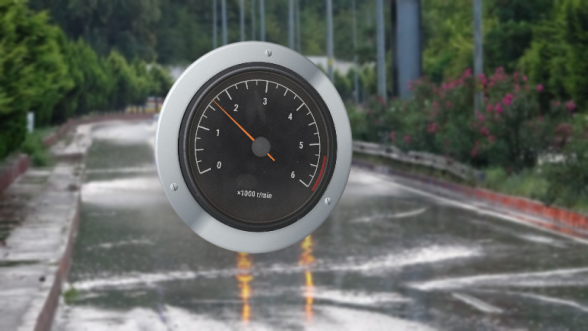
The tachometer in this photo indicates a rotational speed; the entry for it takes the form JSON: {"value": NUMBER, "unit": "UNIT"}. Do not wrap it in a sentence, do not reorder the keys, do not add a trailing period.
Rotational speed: {"value": 1625, "unit": "rpm"}
